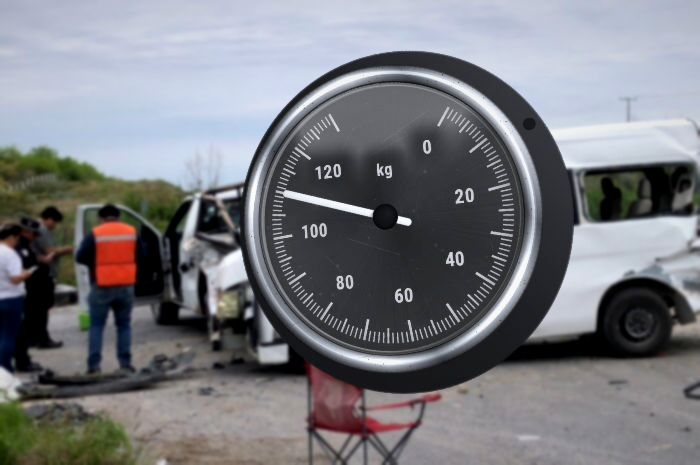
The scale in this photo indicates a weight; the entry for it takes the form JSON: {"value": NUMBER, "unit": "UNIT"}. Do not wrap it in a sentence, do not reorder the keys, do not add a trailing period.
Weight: {"value": 110, "unit": "kg"}
